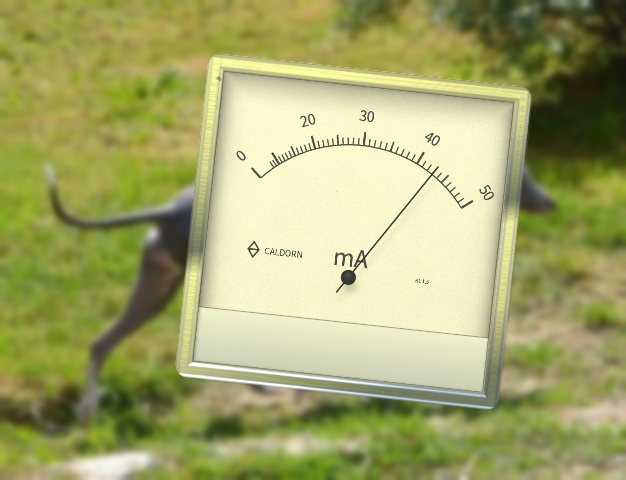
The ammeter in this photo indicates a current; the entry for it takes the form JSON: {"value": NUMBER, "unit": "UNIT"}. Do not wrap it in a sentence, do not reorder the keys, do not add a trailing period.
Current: {"value": 43, "unit": "mA"}
